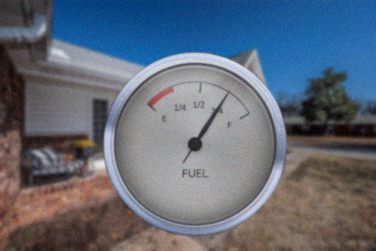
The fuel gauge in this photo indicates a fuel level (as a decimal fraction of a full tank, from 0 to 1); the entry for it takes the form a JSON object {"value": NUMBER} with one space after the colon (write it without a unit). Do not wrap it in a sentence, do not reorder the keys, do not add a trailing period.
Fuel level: {"value": 0.75}
